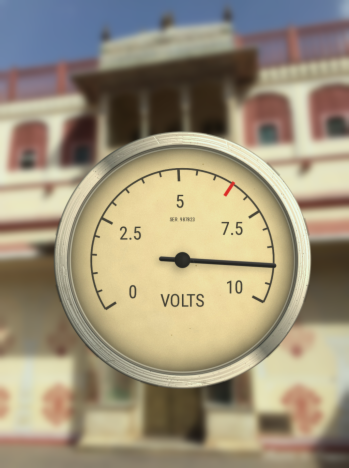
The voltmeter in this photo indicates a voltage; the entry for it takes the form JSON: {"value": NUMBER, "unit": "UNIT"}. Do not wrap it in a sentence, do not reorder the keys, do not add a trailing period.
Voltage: {"value": 9, "unit": "V"}
